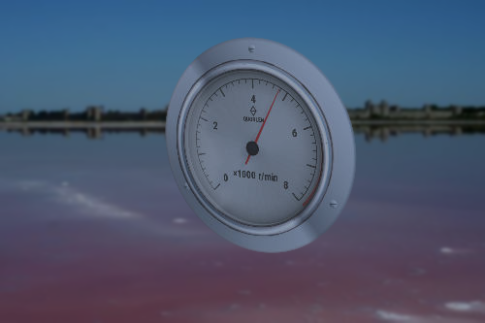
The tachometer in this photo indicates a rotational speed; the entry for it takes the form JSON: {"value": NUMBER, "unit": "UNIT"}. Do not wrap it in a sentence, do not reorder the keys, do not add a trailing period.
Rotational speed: {"value": 4800, "unit": "rpm"}
